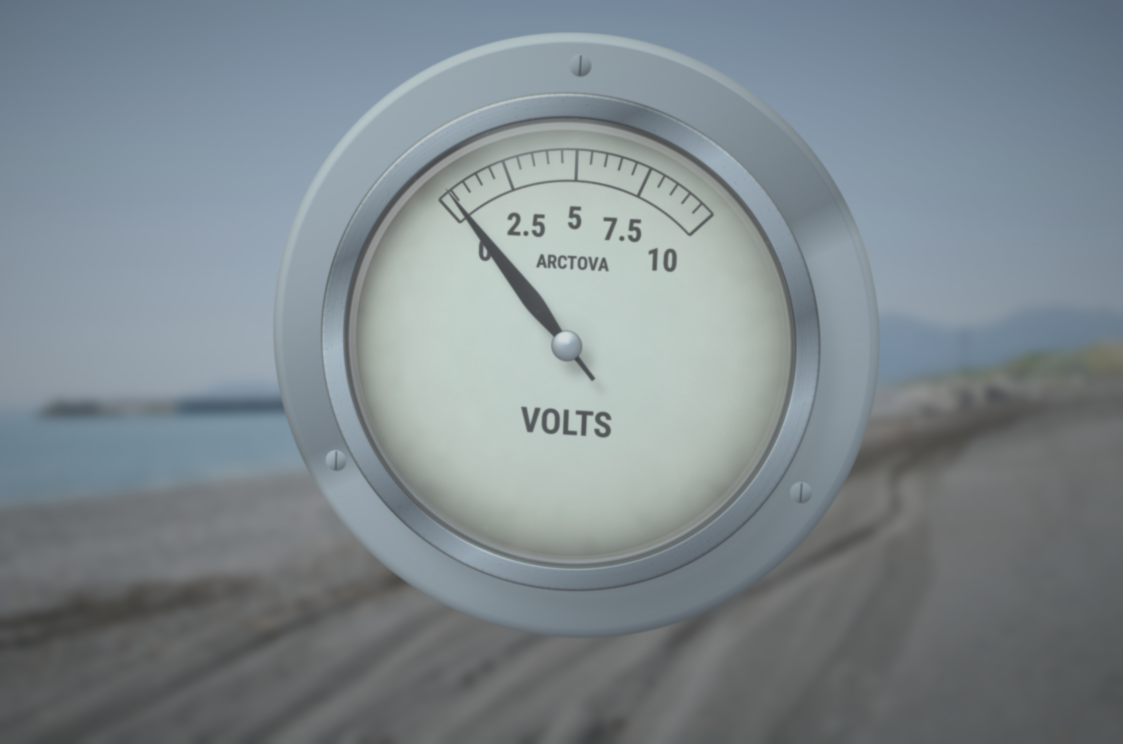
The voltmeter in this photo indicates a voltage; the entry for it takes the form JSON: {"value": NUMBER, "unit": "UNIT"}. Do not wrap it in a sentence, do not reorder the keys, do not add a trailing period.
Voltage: {"value": 0.5, "unit": "V"}
